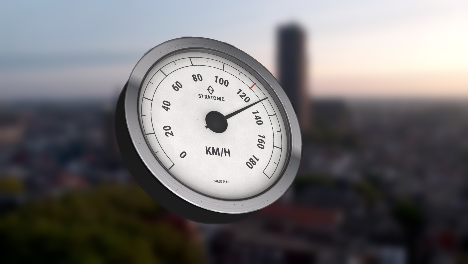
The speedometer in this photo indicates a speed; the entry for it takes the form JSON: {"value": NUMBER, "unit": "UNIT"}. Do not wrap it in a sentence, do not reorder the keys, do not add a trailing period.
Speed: {"value": 130, "unit": "km/h"}
